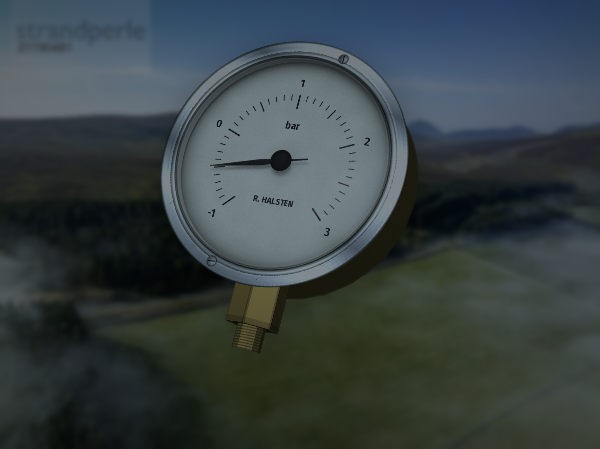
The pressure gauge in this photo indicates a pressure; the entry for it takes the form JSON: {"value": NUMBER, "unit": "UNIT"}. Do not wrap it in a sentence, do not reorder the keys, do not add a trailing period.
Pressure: {"value": -0.5, "unit": "bar"}
